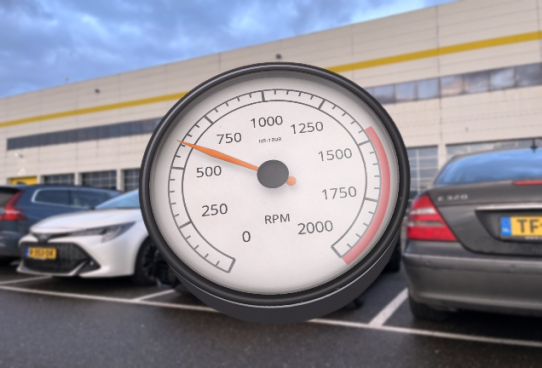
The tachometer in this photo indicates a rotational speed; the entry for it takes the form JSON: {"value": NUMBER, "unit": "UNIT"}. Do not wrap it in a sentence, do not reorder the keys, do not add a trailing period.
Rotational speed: {"value": 600, "unit": "rpm"}
